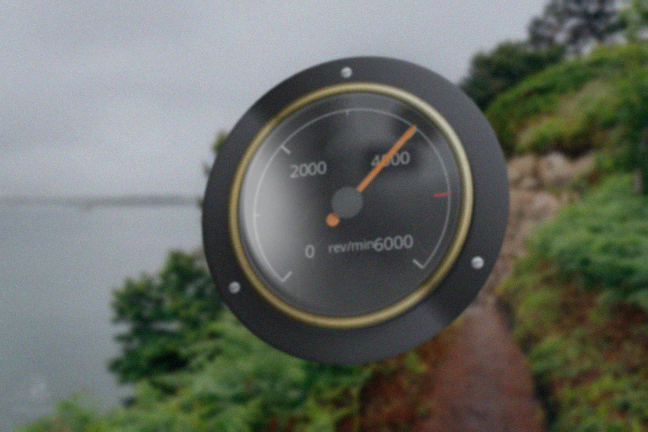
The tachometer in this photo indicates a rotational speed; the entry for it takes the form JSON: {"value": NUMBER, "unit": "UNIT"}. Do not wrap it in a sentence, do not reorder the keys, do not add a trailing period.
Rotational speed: {"value": 4000, "unit": "rpm"}
